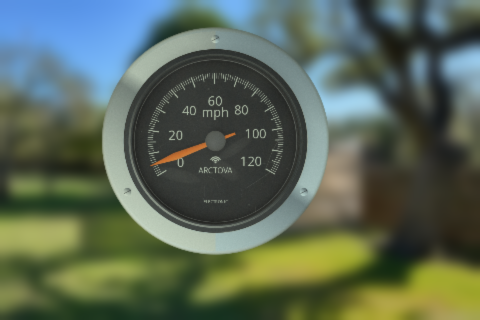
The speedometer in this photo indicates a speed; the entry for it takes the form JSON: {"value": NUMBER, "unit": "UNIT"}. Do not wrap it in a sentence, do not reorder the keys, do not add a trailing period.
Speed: {"value": 5, "unit": "mph"}
